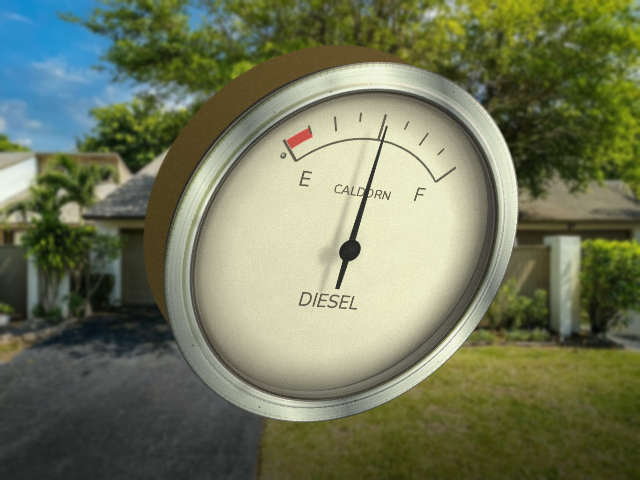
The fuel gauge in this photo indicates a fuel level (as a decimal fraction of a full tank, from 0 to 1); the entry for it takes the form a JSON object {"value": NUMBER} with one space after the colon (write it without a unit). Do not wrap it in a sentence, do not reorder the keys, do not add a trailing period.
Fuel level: {"value": 0.5}
